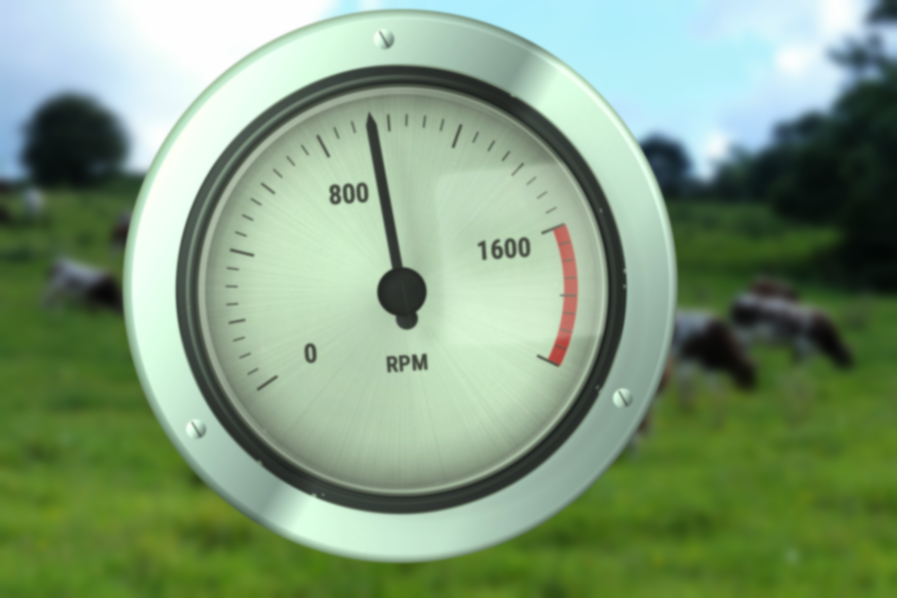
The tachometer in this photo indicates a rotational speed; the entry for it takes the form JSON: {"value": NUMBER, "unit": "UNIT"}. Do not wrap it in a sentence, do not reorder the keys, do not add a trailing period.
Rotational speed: {"value": 950, "unit": "rpm"}
